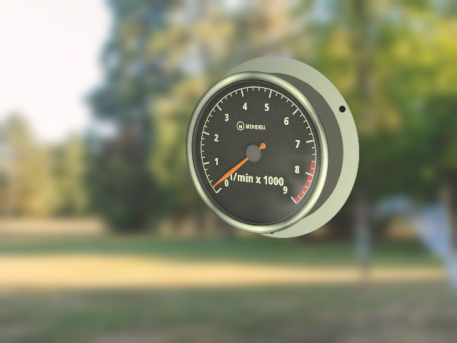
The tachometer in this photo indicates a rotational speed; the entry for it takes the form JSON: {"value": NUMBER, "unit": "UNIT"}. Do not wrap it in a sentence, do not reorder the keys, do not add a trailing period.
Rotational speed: {"value": 200, "unit": "rpm"}
